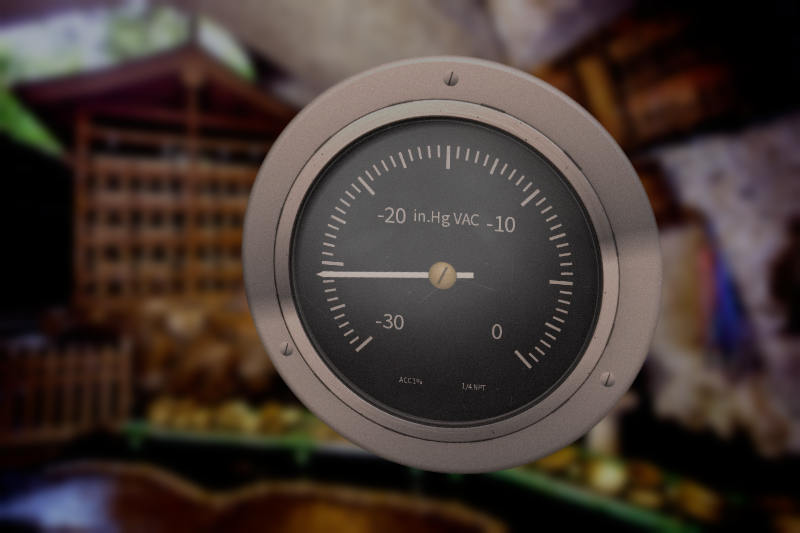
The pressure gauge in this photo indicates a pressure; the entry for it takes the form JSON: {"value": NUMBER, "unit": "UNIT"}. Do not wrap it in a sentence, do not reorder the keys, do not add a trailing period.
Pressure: {"value": -25.5, "unit": "inHg"}
